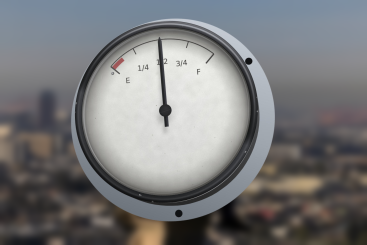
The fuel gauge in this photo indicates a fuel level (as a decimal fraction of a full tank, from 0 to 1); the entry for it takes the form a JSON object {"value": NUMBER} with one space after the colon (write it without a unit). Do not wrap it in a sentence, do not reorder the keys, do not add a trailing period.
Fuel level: {"value": 0.5}
